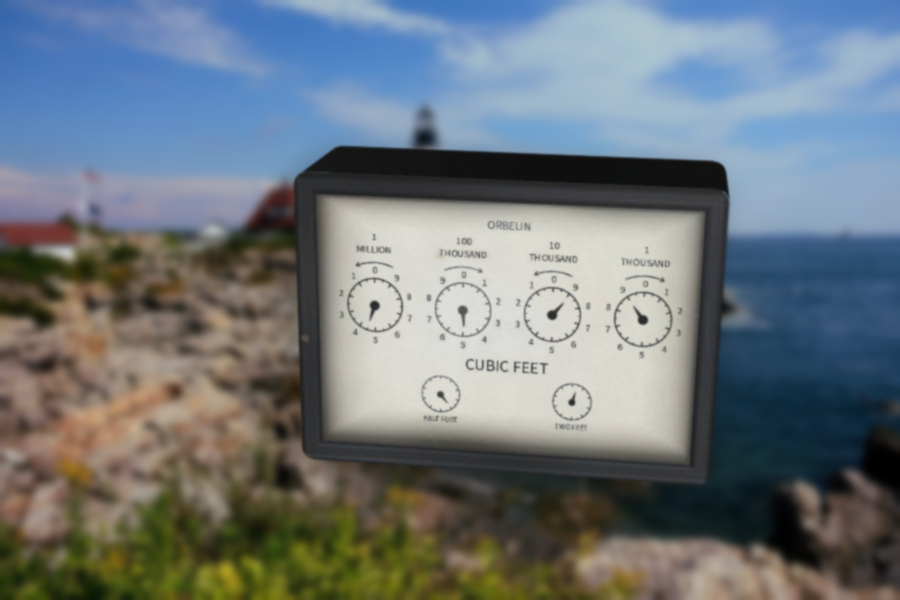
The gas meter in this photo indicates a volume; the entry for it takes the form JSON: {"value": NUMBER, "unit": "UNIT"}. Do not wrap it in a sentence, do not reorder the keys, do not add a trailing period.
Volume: {"value": 448900, "unit": "ft³"}
